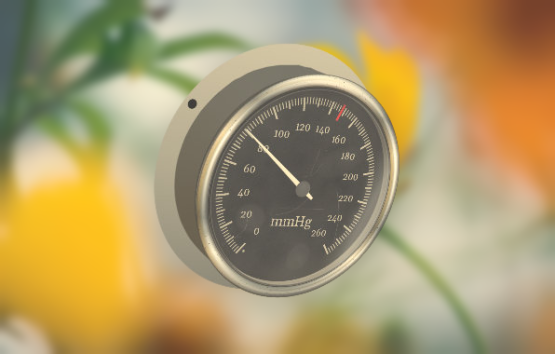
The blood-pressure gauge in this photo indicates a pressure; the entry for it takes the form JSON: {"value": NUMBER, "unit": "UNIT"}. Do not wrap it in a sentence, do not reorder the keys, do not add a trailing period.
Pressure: {"value": 80, "unit": "mmHg"}
